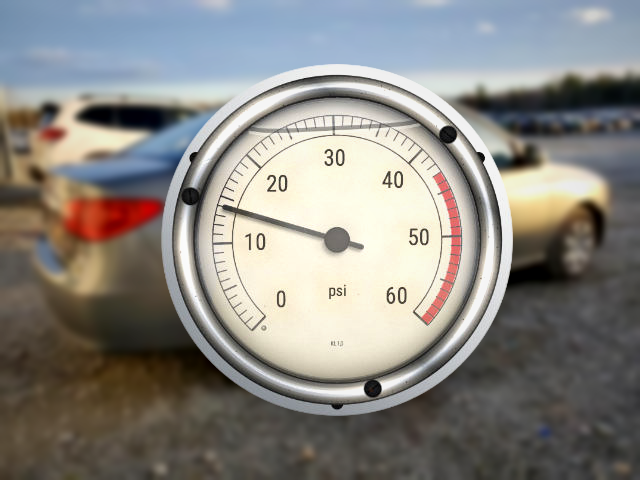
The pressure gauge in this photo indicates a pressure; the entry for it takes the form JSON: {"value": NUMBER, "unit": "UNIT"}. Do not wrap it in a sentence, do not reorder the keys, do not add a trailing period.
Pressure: {"value": 14, "unit": "psi"}
